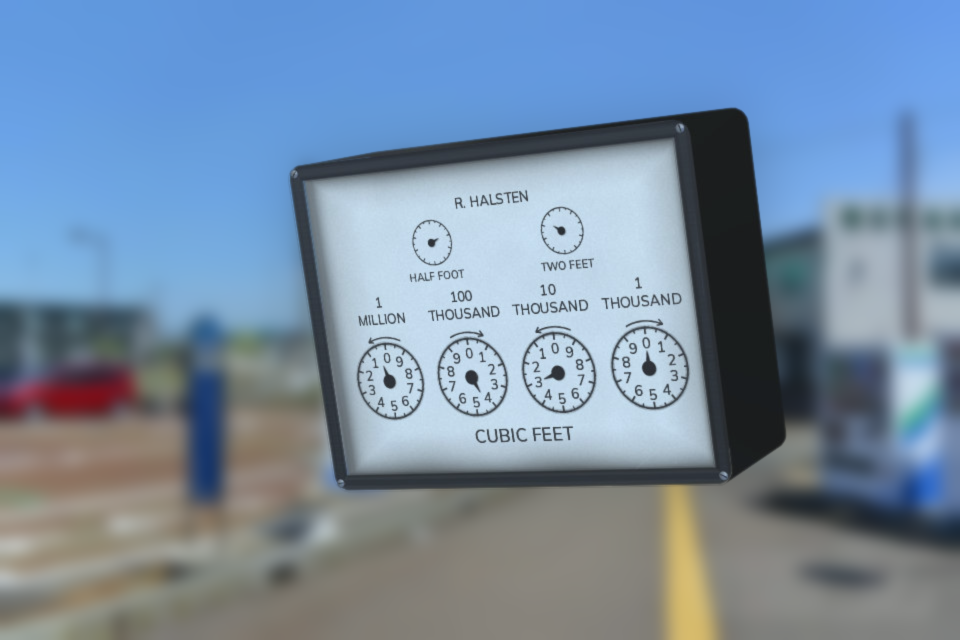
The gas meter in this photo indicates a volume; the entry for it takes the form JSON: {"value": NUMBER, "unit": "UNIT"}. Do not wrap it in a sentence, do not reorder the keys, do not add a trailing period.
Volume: {"value": 43000, "unit": "ft³"}
